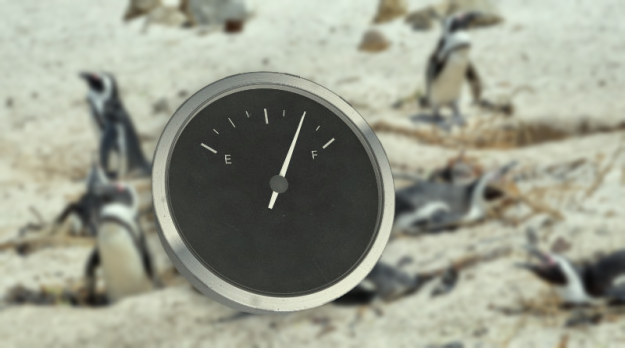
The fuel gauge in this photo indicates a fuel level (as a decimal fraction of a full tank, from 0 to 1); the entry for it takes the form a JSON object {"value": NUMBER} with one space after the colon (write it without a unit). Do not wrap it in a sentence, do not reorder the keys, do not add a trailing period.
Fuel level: {"value": 0.75}
